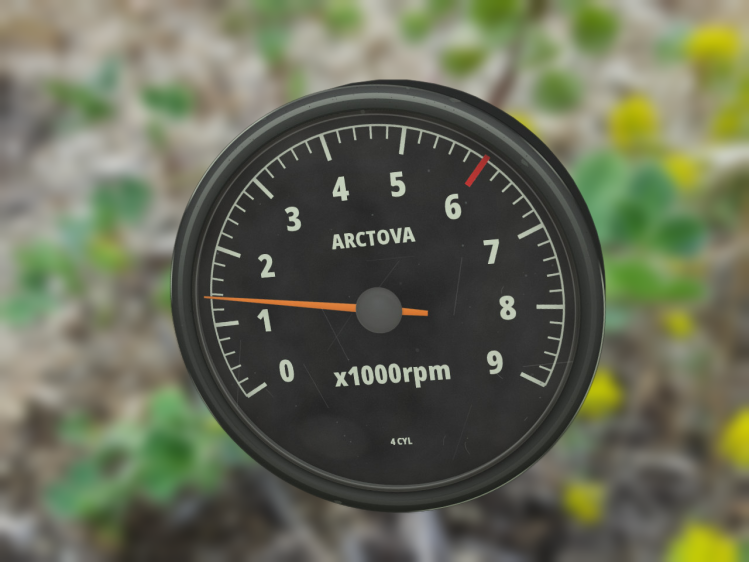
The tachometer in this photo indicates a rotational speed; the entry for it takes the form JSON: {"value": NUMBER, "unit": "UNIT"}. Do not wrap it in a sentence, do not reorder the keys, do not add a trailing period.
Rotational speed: {"value": 1400, "unit": "rpm"}
